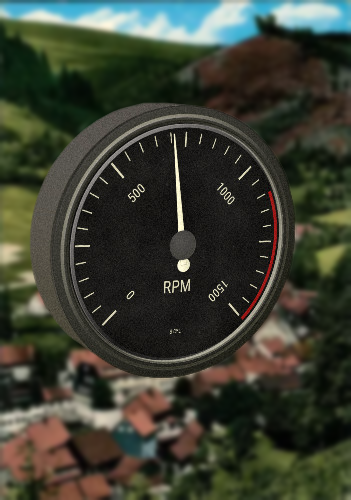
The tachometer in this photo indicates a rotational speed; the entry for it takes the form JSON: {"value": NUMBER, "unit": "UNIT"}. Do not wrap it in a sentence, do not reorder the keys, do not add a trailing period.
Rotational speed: {"value": 700, "unit": "rpm"}
